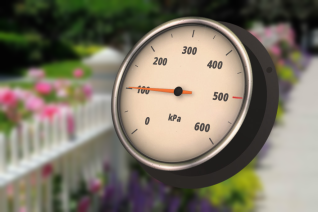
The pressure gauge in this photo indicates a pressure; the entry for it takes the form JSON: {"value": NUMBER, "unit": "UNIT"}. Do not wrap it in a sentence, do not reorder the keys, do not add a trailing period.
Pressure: {"value": 100, "unit": "kPa"}
